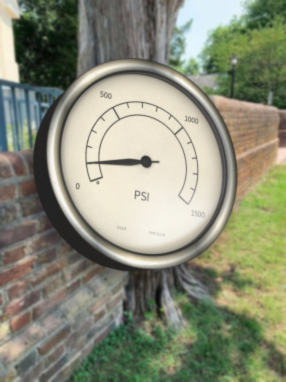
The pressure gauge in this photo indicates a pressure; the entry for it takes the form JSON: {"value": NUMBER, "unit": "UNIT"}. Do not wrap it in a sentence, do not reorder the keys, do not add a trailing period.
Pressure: {"value": 100, "unit": "psi"}
